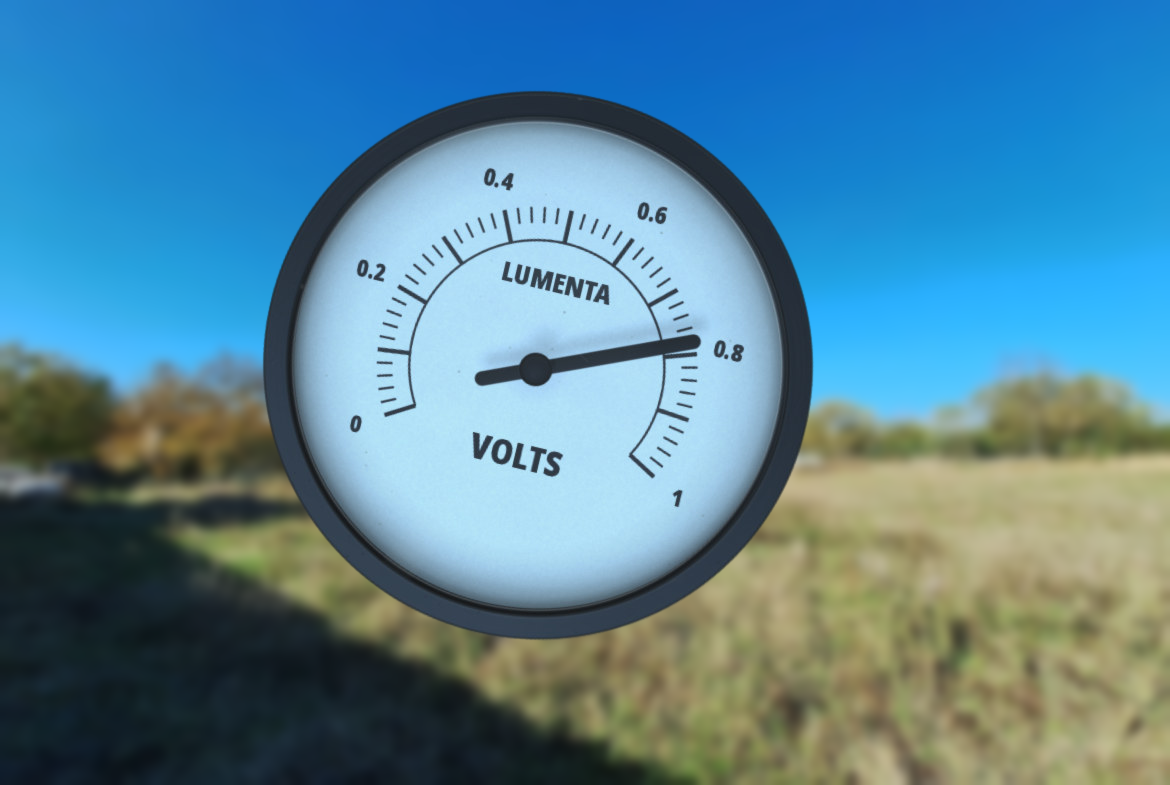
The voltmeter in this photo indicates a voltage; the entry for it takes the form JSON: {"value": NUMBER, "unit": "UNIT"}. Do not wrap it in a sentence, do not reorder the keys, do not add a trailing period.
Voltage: {"value": 0.78, "unit": "V"}
